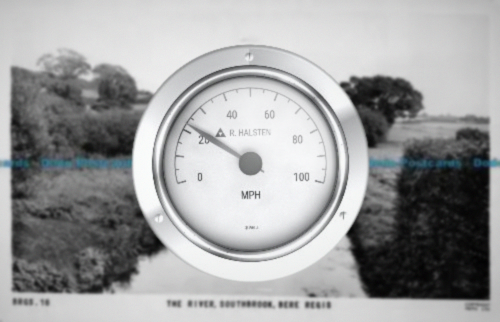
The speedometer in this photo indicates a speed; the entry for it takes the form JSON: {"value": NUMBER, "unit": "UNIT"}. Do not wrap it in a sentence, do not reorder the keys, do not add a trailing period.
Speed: {"value": 22.5, "unit": "mph"}
